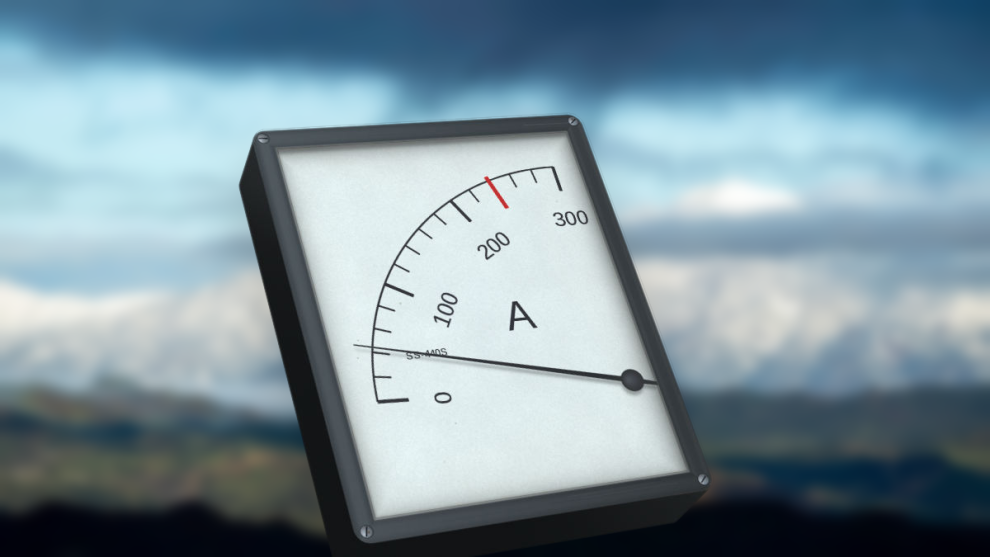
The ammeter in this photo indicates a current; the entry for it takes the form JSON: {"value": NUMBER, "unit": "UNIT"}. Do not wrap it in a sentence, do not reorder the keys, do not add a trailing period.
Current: {"value": 40, "unit": "A"}
